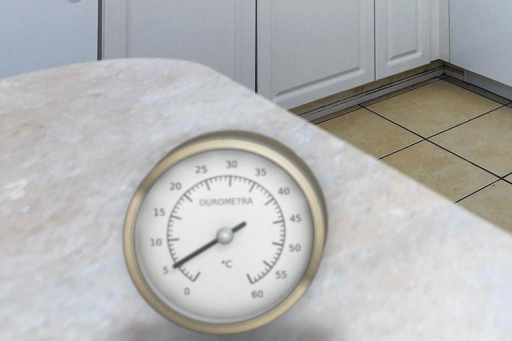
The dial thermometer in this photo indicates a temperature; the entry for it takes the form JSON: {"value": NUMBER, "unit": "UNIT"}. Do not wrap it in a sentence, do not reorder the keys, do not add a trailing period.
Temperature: {"value": 5, "unit": "°C"}
